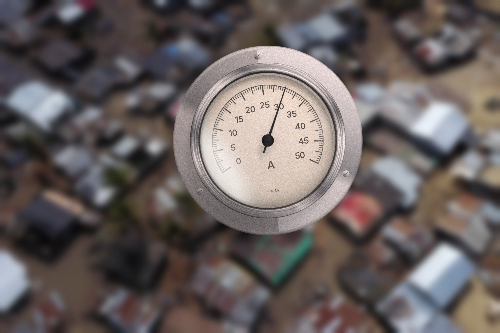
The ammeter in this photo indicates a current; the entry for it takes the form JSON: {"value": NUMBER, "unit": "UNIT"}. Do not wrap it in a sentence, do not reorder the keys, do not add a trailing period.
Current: {"value": 30, "unit": "A"}
